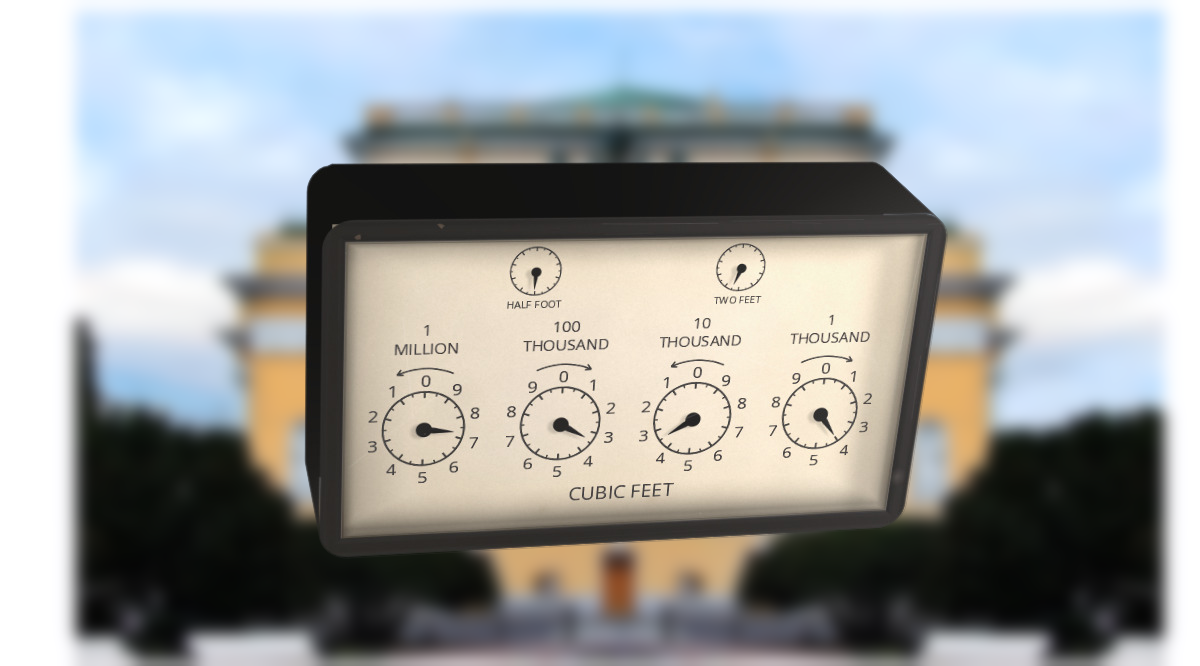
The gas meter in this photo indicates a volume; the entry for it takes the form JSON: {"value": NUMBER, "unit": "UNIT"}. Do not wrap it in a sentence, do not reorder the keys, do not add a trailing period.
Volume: {"value": 733400, "unit": "ft³"}
